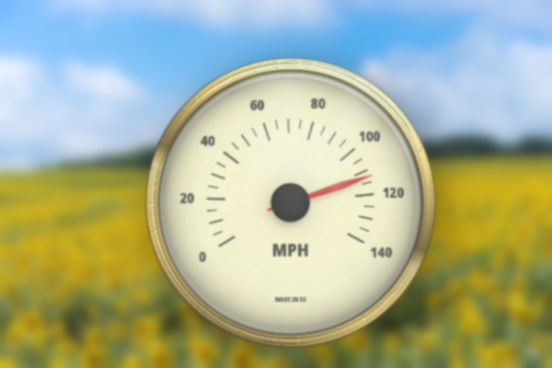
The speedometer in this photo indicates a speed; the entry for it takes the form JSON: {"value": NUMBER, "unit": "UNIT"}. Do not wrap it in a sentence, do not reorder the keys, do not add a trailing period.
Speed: {"value": 112.5, "unit": "mph"}
